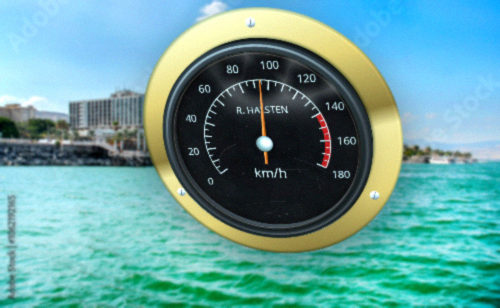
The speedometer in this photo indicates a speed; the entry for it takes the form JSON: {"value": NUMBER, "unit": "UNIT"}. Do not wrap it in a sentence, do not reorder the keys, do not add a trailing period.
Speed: {"value": 95, "unit": "km/h"}
